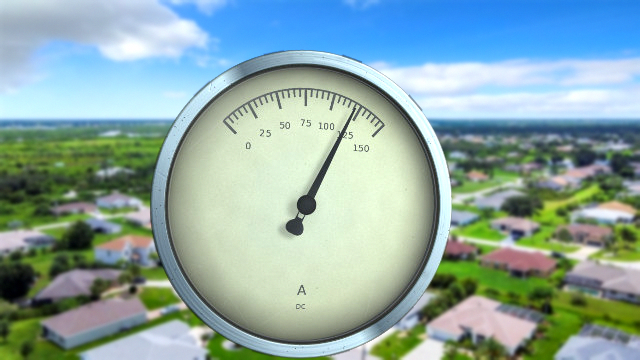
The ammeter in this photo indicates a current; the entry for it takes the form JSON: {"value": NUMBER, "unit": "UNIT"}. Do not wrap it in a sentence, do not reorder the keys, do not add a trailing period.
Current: {"value": 120, "unit": "A"}
